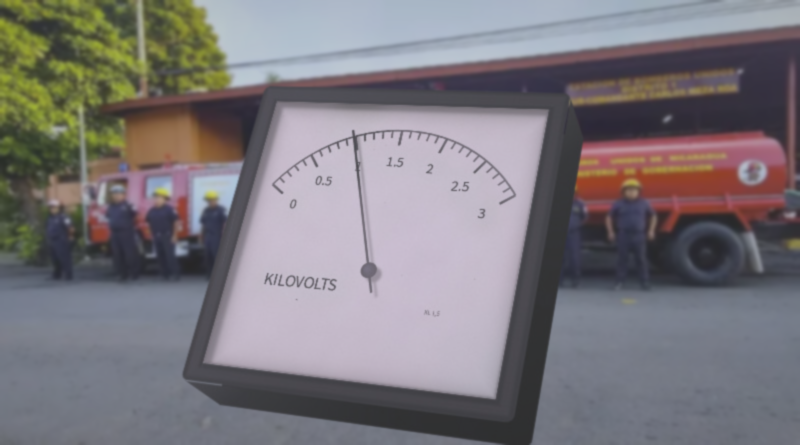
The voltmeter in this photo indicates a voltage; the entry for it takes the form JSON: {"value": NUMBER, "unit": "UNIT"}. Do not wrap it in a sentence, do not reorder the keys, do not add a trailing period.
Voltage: {"value": 1, "unit": "kV"}
